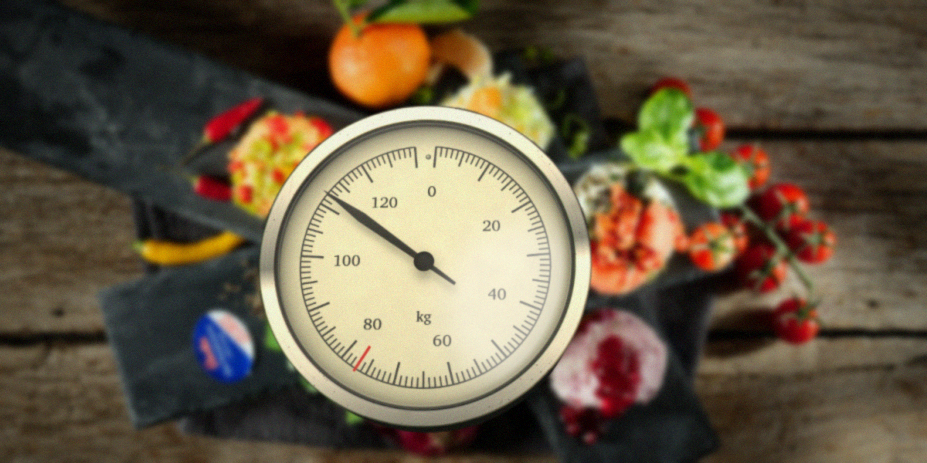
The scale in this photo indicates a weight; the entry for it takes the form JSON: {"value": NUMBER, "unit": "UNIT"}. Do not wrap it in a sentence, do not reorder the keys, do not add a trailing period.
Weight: {"value": 112, "unit": "kg"}
